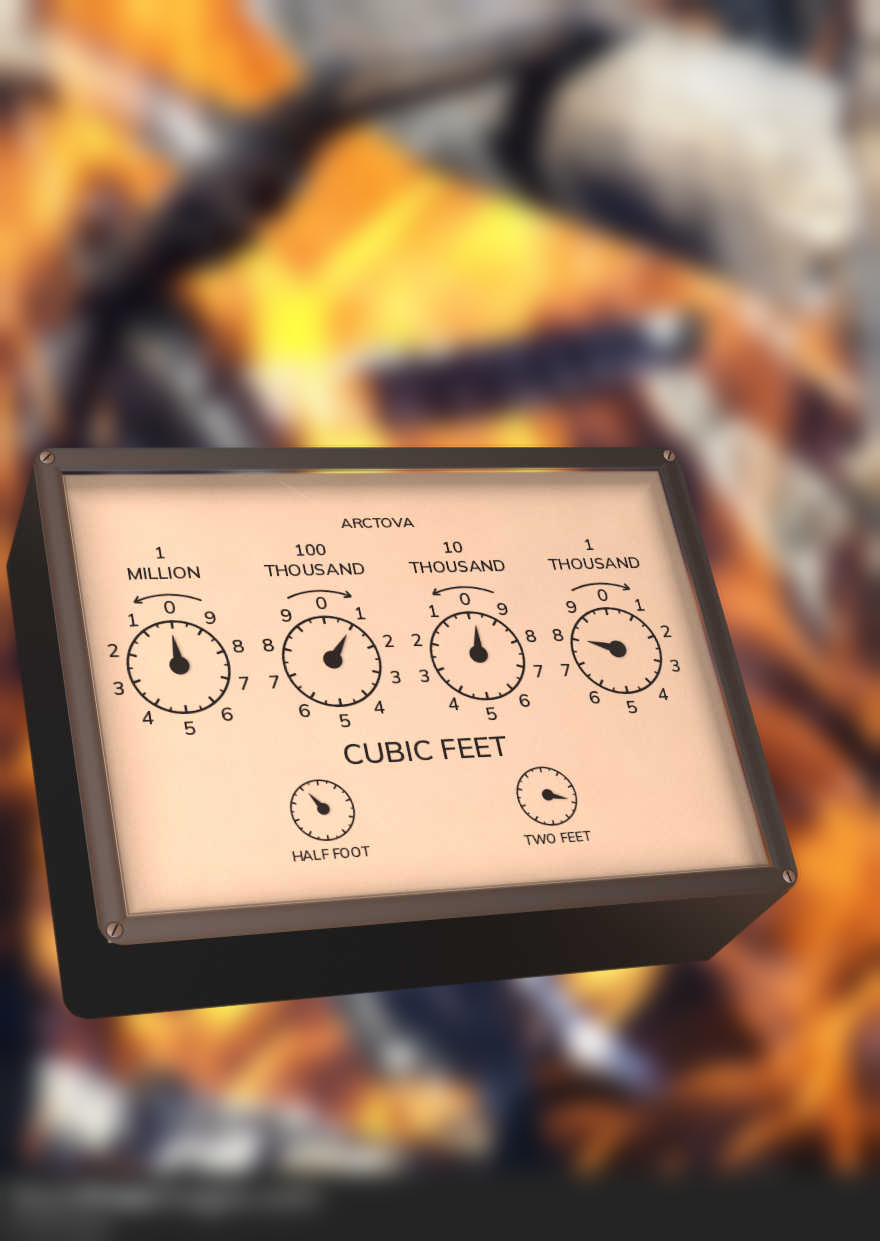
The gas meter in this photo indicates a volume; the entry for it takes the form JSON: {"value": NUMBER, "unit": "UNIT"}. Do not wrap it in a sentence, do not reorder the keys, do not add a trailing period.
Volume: {"value": 9800, "unit": "ft³"}
